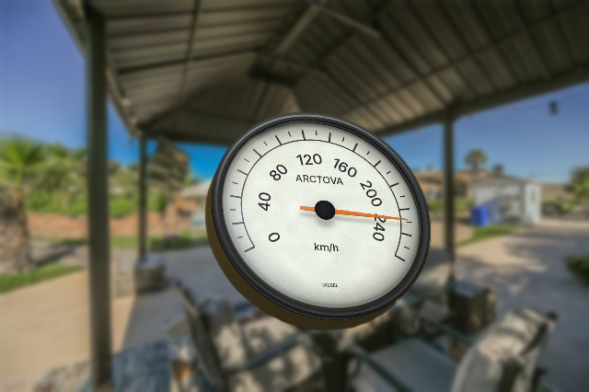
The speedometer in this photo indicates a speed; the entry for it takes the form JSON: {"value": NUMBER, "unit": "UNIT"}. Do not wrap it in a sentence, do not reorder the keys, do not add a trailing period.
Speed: {"value": 230, "unit": "km/h"}
